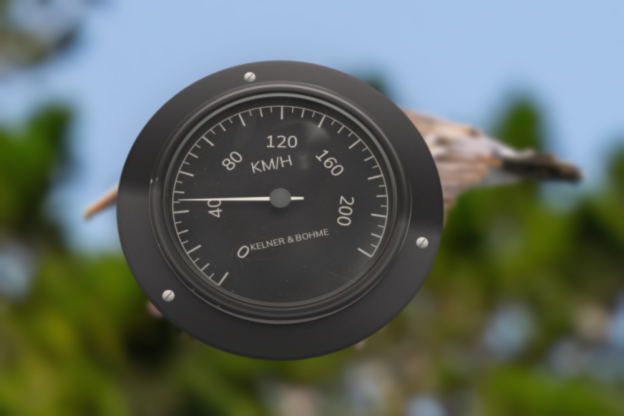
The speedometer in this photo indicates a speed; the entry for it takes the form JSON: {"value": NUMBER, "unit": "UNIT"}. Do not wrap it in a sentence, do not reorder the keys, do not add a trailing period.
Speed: {"value": 45, "unit": "km/h"}
